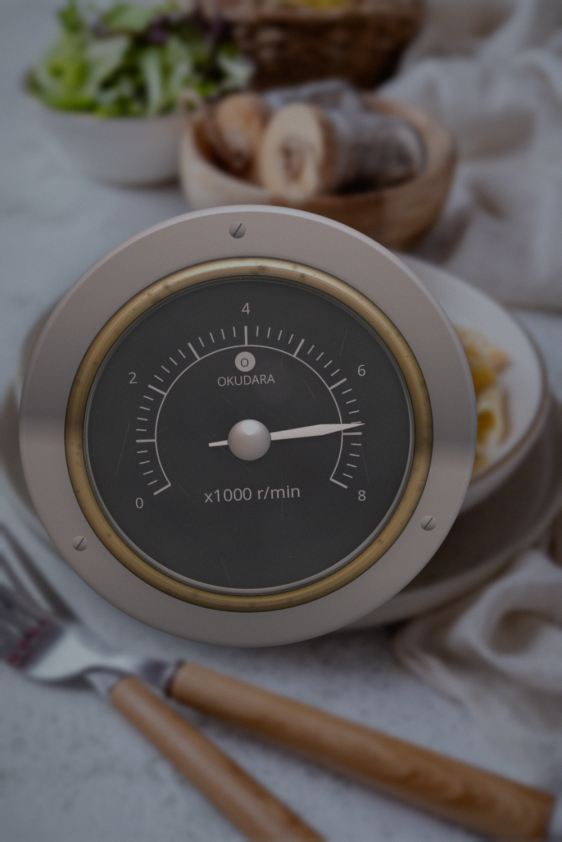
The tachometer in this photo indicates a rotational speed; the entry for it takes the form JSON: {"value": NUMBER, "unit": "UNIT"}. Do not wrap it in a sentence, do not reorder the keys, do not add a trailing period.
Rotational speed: {"value": 6800, "unit": "rpm"}
